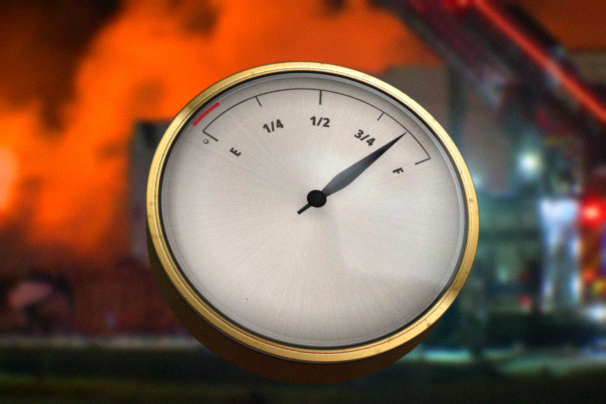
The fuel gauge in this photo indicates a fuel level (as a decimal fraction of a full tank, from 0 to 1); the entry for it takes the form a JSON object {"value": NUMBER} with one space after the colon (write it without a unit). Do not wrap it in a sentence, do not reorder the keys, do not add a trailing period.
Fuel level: {"value": 0.875}
